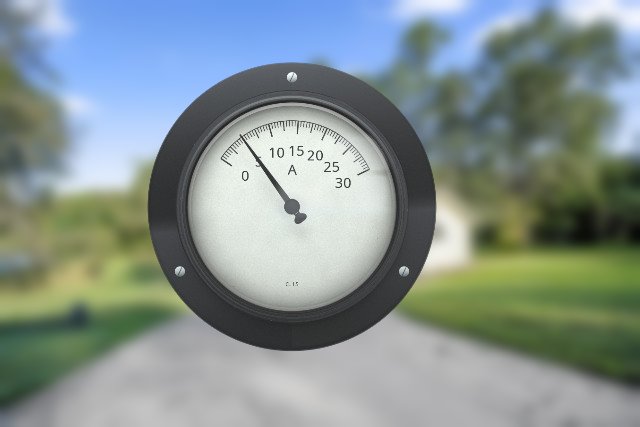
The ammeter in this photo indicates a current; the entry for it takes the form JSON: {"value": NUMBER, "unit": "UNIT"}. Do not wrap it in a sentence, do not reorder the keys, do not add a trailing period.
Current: {"value": 5, "unit": "A"}
